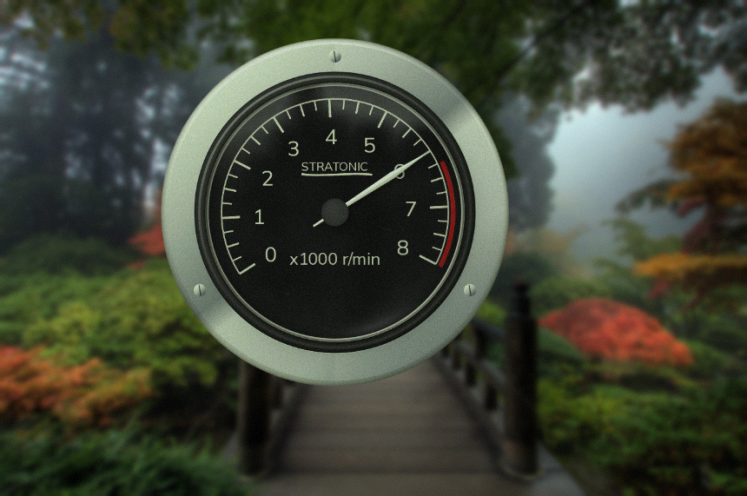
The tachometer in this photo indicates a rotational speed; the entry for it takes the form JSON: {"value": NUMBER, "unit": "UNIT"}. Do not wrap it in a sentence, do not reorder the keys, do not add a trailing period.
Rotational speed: {"value": 6000, "unit": "rpm"}
